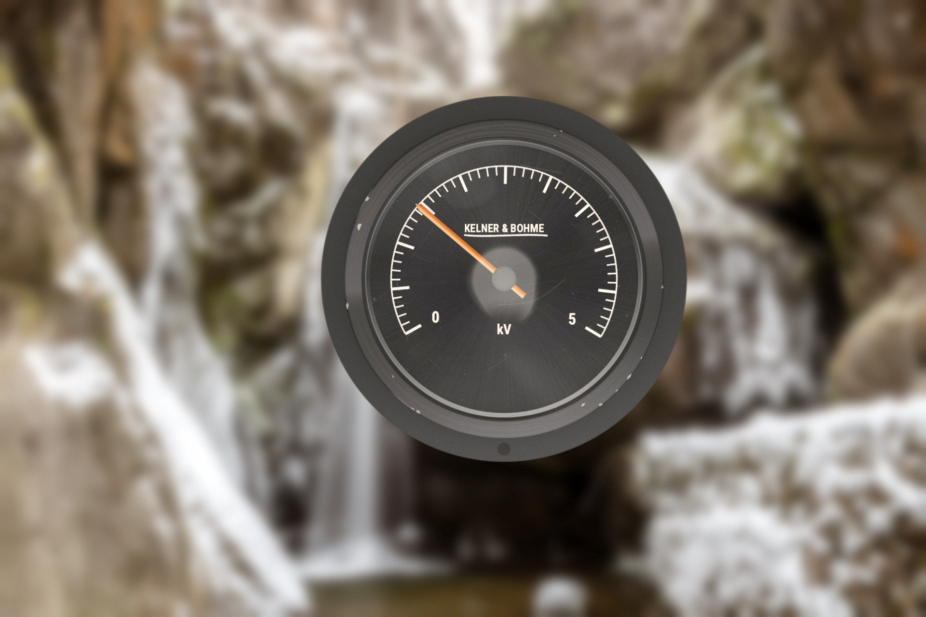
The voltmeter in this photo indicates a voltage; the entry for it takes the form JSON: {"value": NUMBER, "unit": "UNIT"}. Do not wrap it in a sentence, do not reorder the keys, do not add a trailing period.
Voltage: {"value": 1.45, "unit": "kV"}
